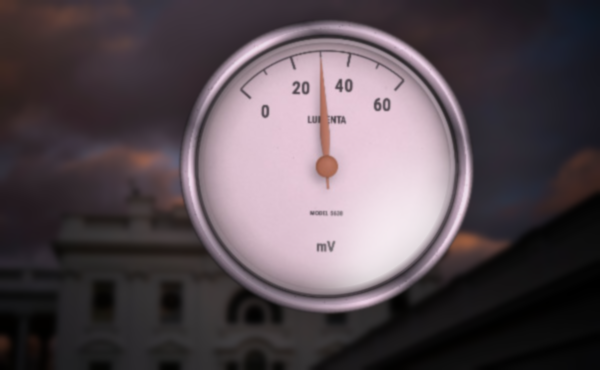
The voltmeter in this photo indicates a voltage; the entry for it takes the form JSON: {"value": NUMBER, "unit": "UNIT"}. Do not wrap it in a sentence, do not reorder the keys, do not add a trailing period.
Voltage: {"value": 30, "unit": "mV"}
